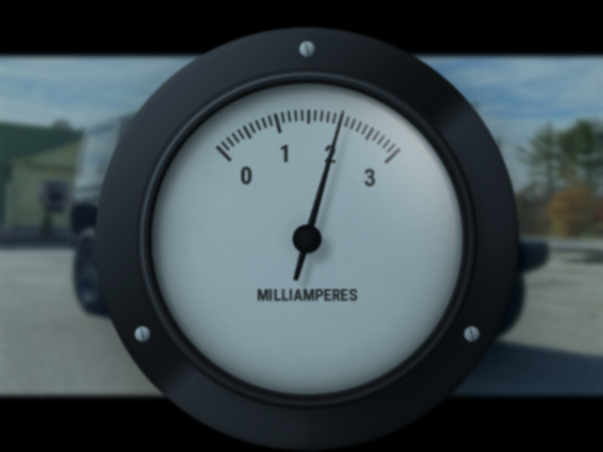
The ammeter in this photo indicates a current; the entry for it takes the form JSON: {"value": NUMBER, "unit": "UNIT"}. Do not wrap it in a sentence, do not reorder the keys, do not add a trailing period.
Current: {"value": 2, "unit": "mA"}
